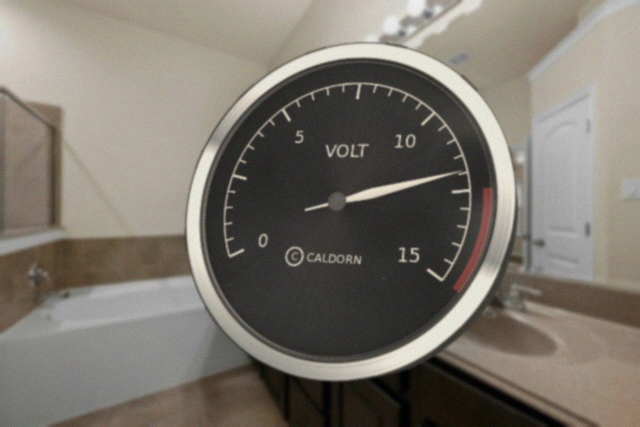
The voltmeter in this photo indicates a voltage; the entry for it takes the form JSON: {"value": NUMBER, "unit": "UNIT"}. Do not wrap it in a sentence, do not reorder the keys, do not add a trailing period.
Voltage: {"value": 12, "unit": "V"}
